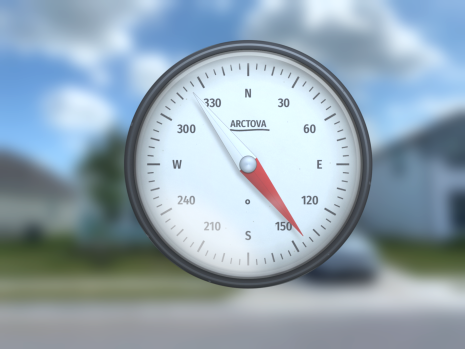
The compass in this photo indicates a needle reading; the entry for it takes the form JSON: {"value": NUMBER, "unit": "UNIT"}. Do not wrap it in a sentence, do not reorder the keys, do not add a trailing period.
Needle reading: {"value": 142.5, "unit": "°"}
